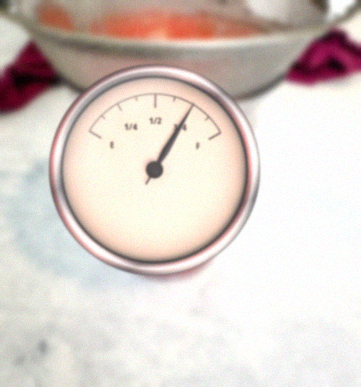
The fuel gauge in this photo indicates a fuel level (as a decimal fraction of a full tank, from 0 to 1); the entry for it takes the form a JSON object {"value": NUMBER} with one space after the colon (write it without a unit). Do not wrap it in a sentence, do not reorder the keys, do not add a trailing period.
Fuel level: {"value": 0.75}
